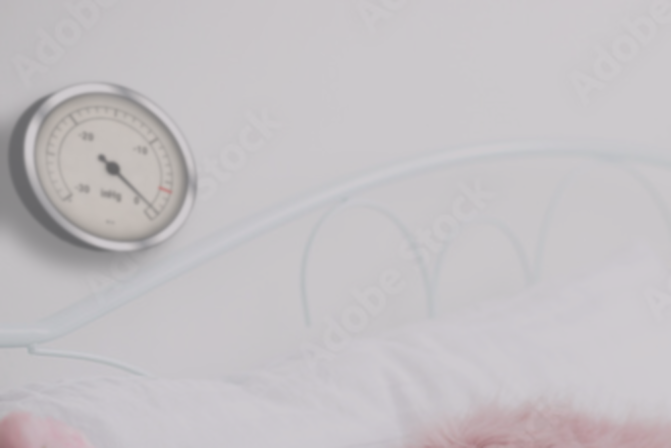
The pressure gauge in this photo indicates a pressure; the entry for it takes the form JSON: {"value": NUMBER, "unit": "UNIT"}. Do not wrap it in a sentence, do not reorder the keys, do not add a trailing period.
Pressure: {"value": -1, "unit": "inHg"}
